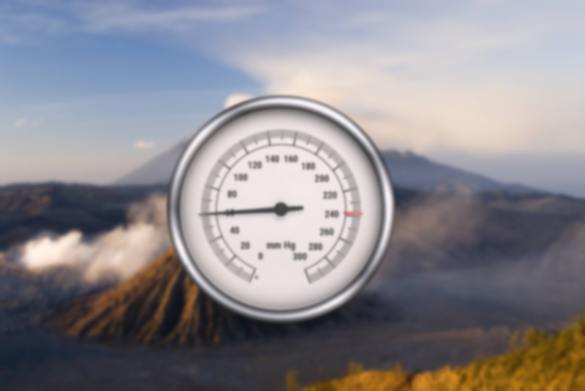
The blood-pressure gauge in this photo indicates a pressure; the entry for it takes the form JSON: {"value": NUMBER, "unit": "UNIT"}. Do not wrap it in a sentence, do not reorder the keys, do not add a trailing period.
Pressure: {"value": 60, "unit": "mmHg"}
